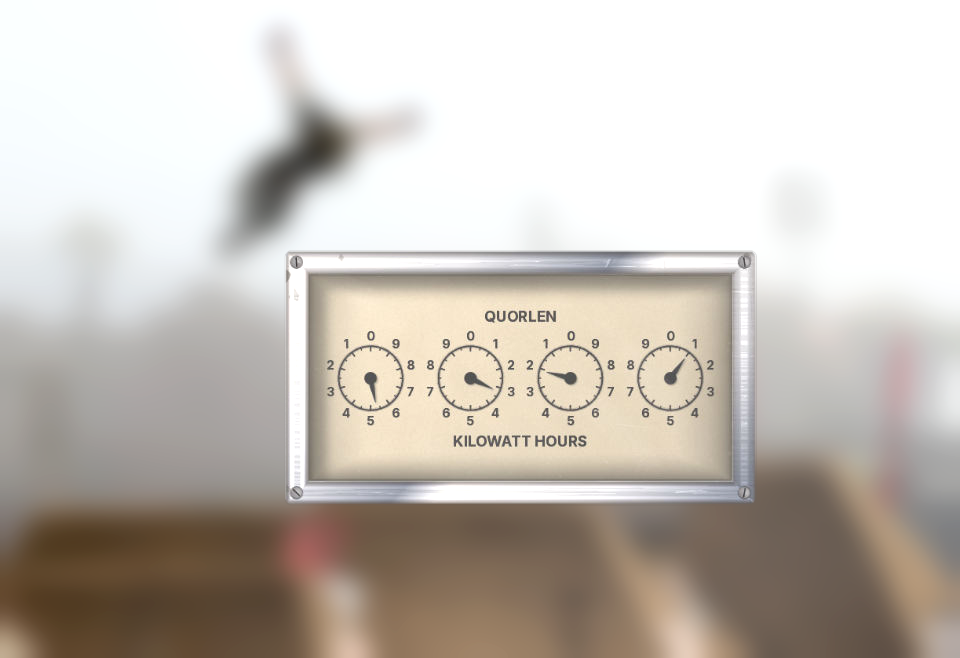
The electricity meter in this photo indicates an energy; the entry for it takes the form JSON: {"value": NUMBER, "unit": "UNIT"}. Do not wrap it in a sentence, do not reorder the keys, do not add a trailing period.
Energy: {"value": 5321, "unit": "kWh"}
